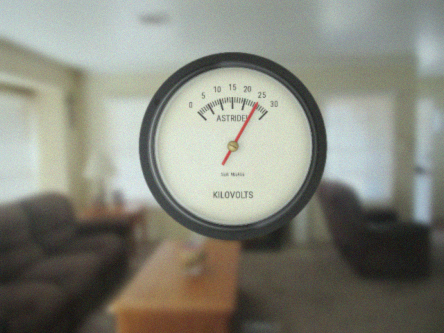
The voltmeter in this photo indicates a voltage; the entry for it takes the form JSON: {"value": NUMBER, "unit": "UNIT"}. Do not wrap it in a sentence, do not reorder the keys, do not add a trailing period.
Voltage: {"value": 25, "unit": "kV"}
